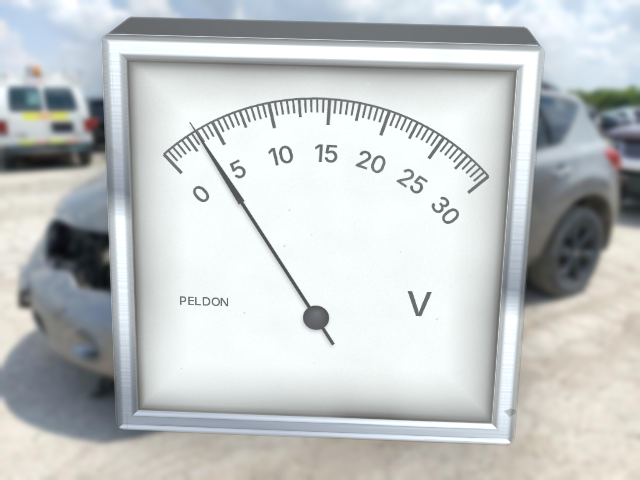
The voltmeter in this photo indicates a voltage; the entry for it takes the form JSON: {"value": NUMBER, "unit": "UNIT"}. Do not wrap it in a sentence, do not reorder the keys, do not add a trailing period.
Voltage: {"value": 3.5, "unit": "V"}
